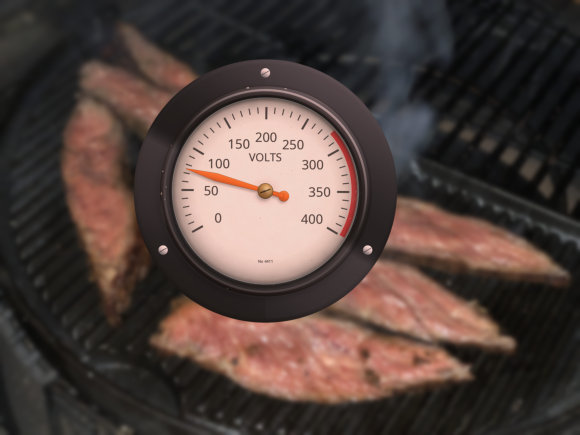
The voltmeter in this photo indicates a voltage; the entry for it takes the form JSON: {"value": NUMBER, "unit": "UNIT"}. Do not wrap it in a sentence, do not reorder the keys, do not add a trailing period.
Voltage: {"value": 75, "unit": "V"}
